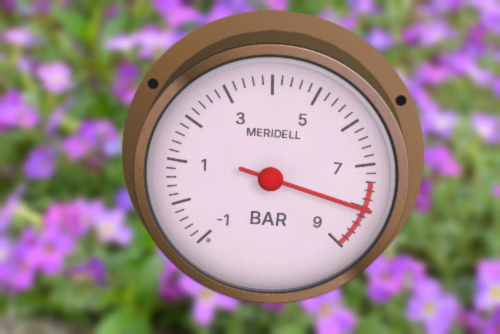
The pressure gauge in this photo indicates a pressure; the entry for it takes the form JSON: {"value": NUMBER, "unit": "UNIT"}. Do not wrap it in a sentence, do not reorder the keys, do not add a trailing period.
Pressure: {"value": 8, "unit": "bar"}
